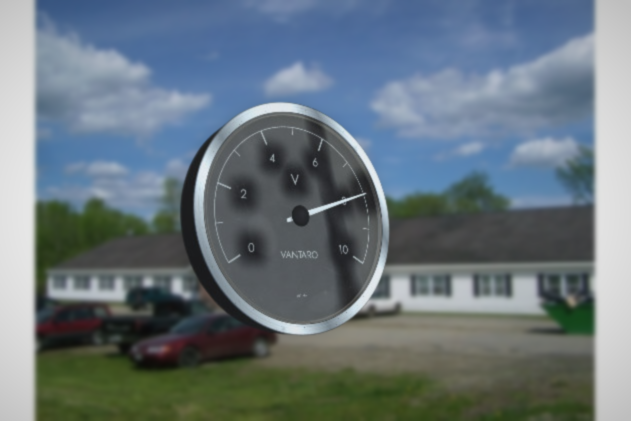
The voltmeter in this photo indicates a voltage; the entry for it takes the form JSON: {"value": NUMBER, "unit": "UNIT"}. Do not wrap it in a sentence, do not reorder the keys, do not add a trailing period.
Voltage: {"value": 8, "unit": "V"}
